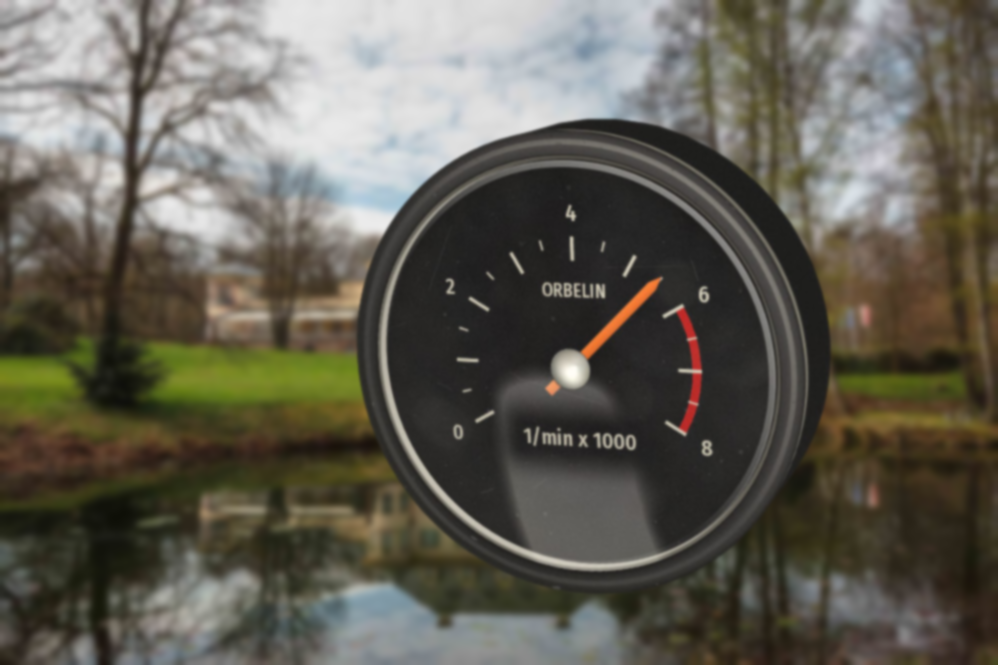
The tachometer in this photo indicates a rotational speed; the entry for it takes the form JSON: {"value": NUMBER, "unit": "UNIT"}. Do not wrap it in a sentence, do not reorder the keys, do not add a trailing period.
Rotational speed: {"value": 5500, "unit": "rpm"}
